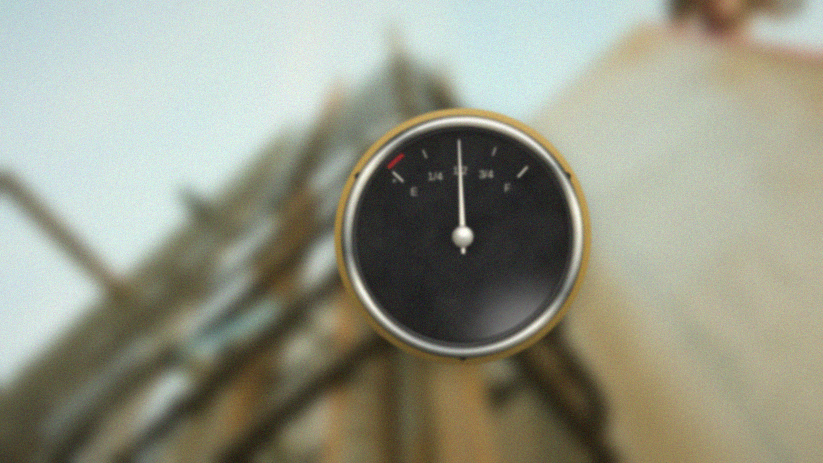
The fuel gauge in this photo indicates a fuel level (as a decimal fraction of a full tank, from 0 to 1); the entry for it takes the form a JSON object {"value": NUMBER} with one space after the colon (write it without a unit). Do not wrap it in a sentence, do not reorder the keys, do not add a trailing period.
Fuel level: {"value": 0.5}
